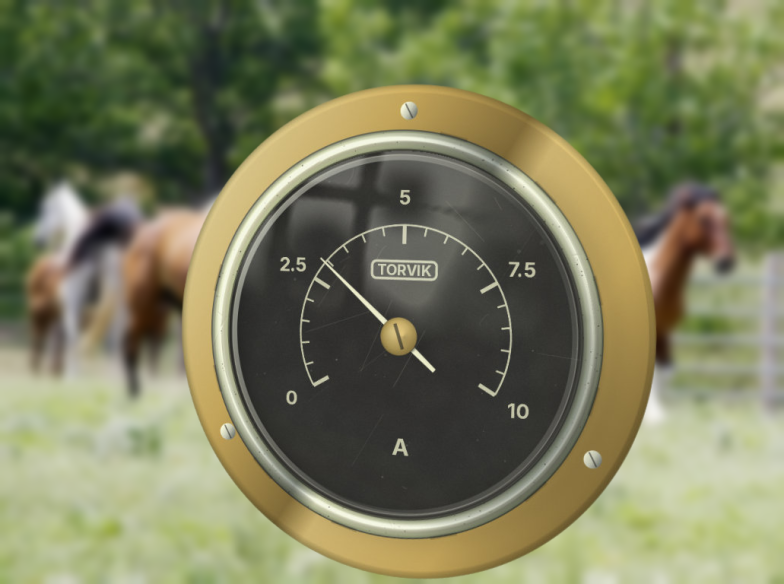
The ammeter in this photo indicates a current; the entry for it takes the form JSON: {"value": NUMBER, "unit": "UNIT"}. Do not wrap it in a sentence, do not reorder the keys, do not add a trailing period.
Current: {"value": 3, "unit": "A"}
